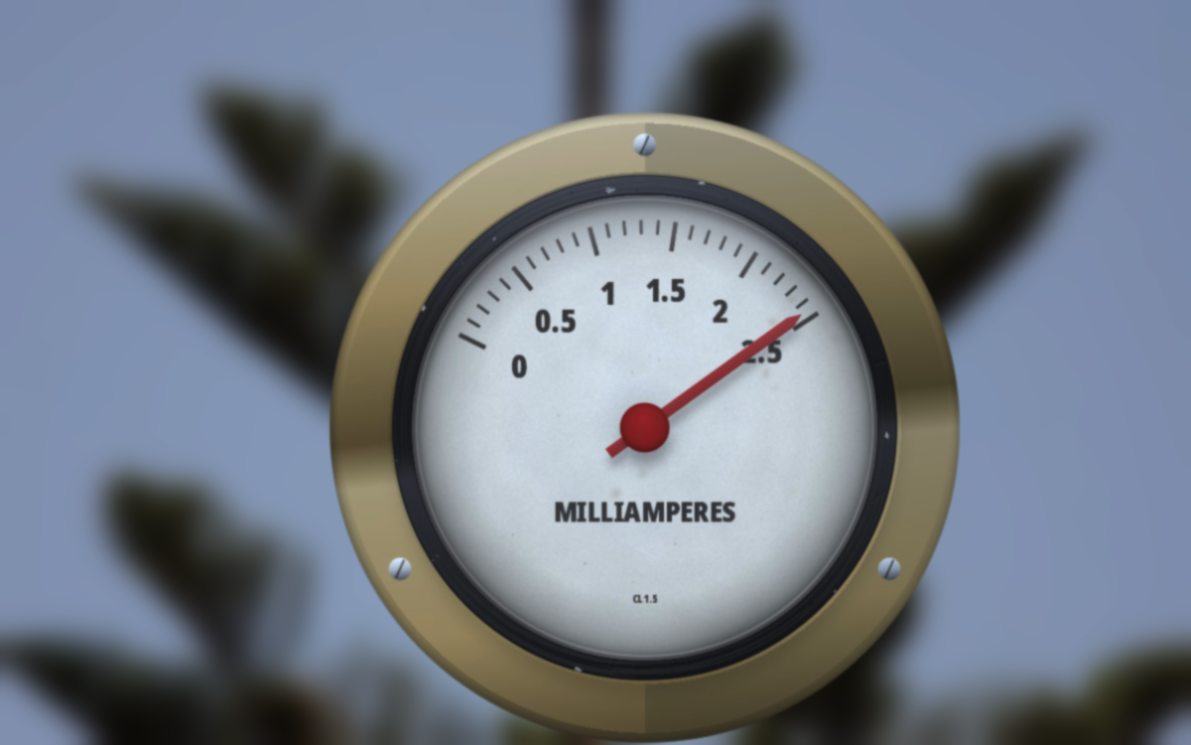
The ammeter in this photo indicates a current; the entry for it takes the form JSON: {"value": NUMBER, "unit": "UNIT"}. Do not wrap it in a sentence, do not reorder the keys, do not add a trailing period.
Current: {"value": 2.45, "unit": "mA"}
